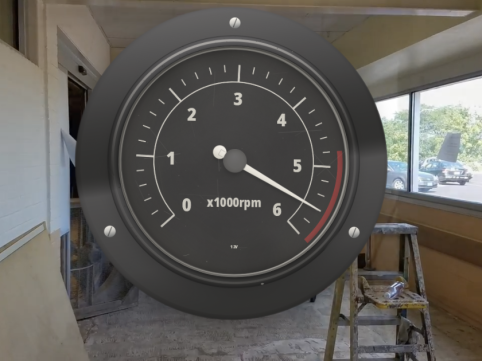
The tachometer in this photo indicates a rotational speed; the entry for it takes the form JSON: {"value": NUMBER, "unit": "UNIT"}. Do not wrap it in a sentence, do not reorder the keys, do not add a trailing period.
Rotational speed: {"value": 5600, "unit": "rpm"}
